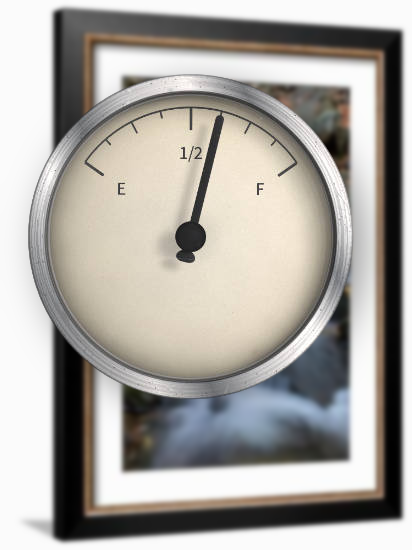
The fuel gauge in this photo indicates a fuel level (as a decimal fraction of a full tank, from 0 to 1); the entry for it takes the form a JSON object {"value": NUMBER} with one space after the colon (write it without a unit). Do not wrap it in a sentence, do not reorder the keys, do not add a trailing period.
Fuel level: {"value": 0.625}
